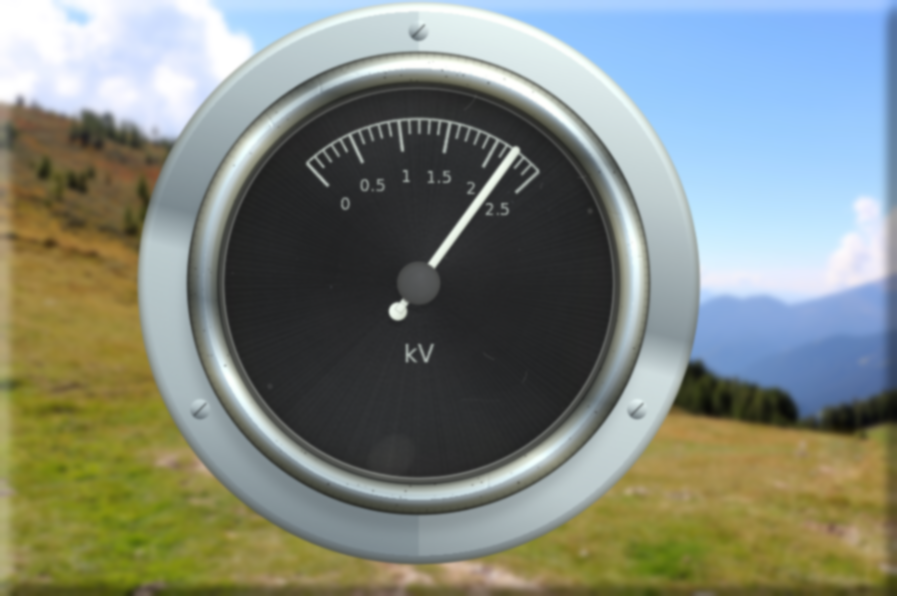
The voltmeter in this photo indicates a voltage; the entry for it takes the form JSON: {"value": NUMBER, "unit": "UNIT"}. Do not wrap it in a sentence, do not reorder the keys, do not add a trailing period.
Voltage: {"value": 2.2, "unit": "kV"}
